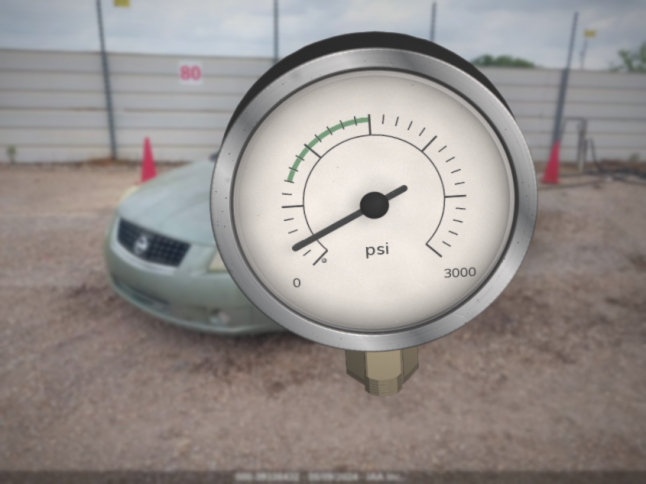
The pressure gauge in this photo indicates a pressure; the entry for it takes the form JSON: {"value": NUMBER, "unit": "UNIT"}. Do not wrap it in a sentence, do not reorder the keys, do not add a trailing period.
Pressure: {"value": 200, "unit": "psi"}
